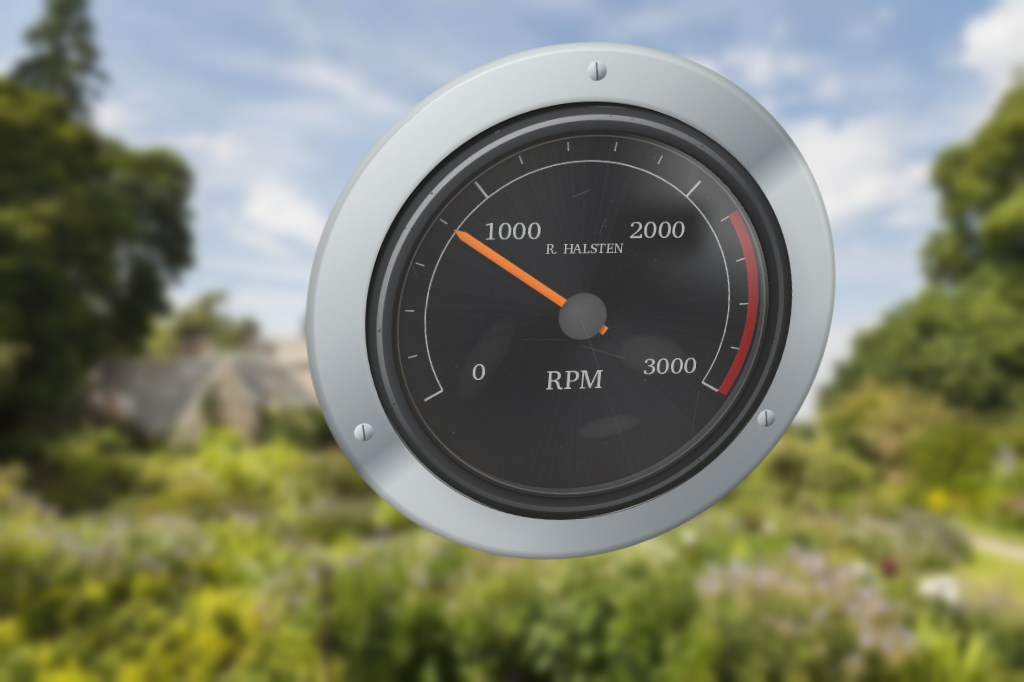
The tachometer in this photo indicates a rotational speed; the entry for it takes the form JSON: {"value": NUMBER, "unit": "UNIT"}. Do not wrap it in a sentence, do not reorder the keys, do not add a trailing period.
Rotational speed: {"value": 800, "unit": "rpm"}
